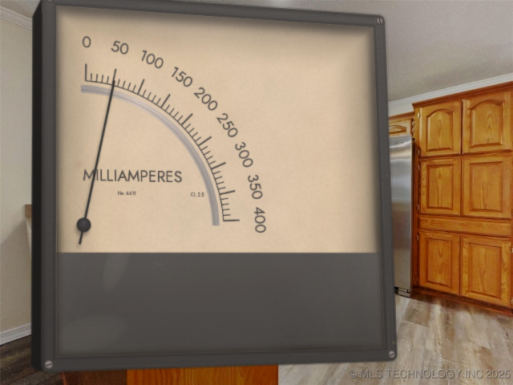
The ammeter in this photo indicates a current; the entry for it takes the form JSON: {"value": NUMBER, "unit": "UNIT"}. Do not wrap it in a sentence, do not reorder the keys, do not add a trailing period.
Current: {"value": 50, "unit": "mA"}
